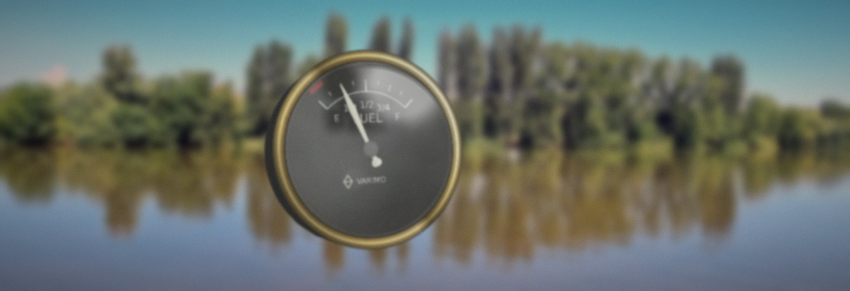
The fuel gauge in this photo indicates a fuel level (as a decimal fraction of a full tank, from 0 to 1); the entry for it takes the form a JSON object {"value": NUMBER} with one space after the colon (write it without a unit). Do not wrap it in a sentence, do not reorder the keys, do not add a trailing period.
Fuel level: {"value": 0.25}
